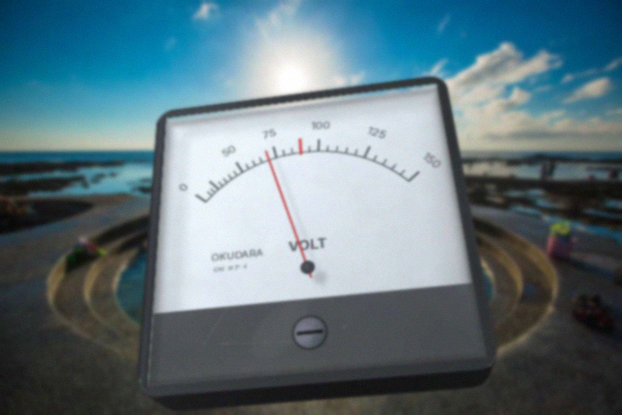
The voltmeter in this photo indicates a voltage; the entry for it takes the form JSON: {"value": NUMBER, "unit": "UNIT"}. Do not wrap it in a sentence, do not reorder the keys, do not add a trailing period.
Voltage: {"value": 70, "unit": "V"}
